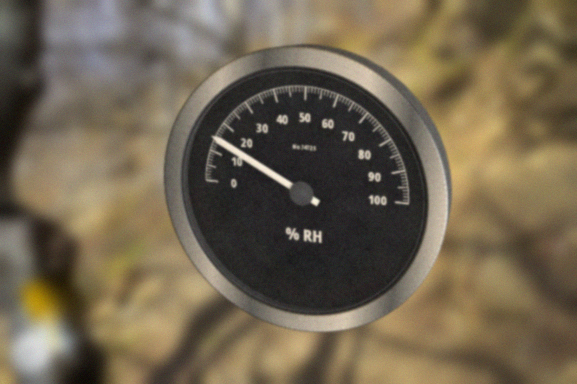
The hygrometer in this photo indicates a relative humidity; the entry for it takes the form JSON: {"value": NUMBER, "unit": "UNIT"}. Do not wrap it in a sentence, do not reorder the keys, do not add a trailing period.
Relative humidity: {"value": 15, "unit": "%"}
